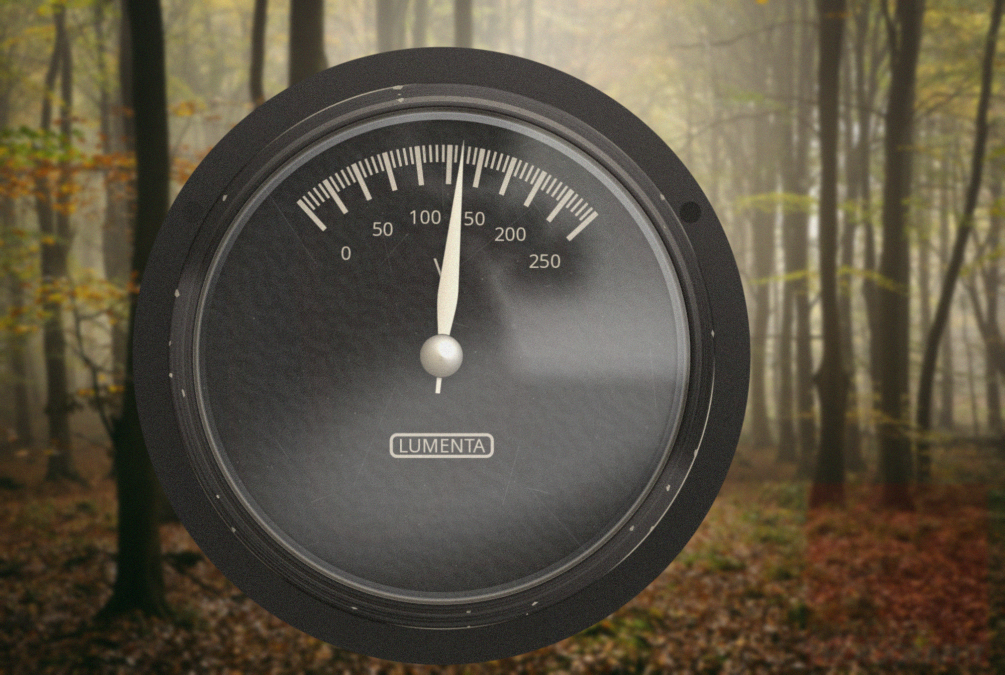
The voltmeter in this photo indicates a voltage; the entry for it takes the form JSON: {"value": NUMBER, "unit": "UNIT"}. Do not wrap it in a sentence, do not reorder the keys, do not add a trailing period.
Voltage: {"value": 135, "unit": "V"}
